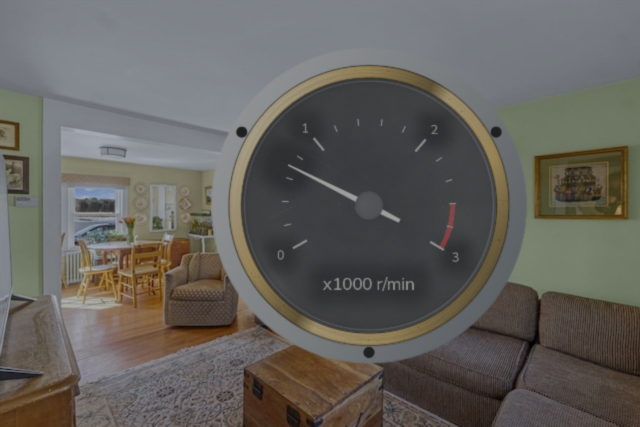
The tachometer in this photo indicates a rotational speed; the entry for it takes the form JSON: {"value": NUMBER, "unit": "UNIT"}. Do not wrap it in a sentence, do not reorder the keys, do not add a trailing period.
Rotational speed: {"value": 700, "unit": "rpm"}
